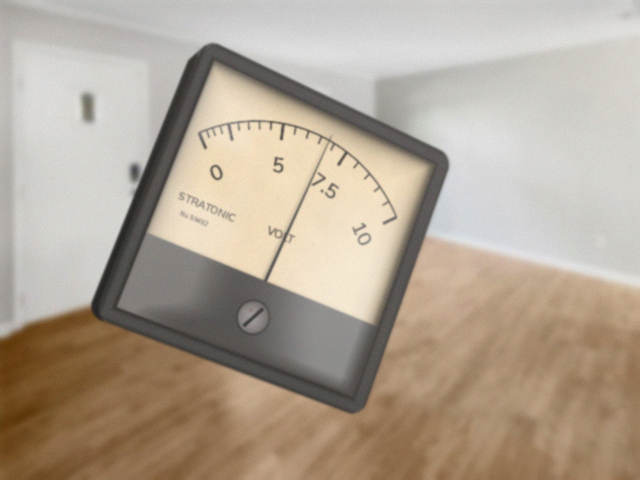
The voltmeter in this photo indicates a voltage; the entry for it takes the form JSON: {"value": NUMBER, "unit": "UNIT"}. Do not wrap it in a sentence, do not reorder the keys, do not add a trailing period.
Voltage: {"value": 6.75, "unit": "V"}
